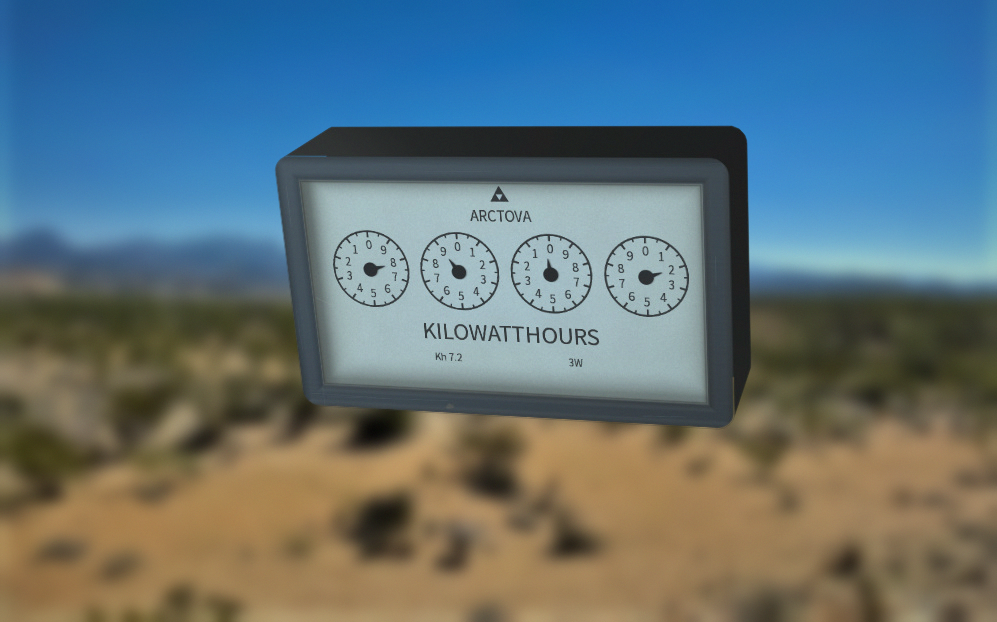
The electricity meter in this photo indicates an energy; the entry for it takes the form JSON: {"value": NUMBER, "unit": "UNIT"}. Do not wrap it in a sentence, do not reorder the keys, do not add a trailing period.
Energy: {"value": 7902, "unit": "kWh"}
